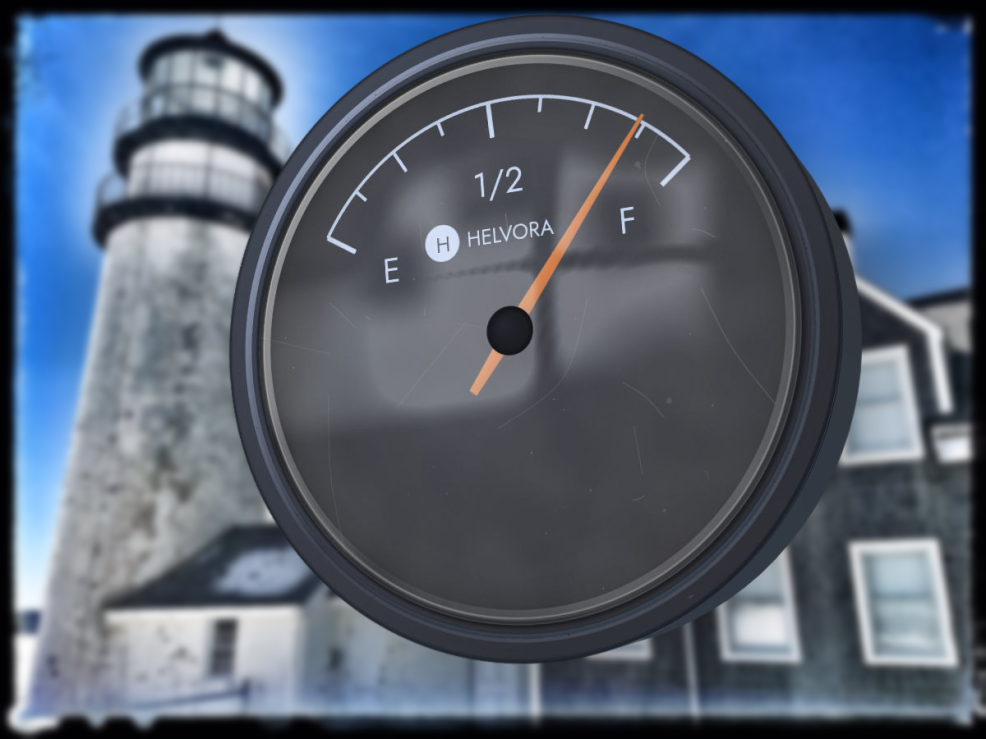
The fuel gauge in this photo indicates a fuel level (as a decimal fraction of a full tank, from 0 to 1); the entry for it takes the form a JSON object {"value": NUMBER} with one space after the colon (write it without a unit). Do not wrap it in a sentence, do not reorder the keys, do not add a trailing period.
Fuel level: {"value": 0.875}
